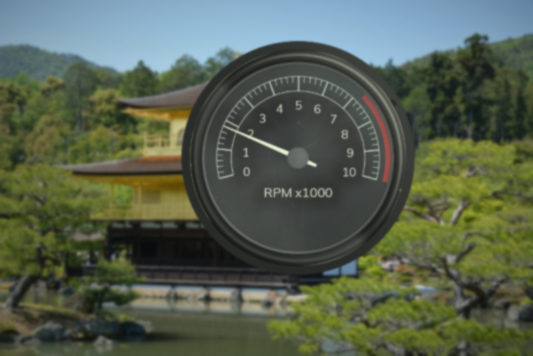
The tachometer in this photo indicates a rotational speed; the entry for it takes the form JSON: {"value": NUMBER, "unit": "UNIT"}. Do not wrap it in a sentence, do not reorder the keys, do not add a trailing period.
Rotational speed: {"value": 1800, "unit": "rpm"}
